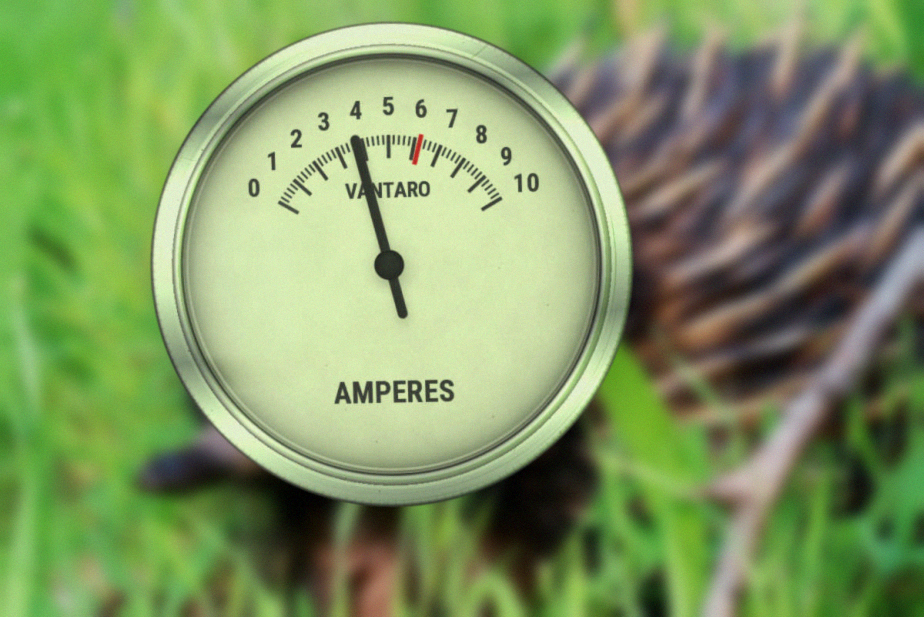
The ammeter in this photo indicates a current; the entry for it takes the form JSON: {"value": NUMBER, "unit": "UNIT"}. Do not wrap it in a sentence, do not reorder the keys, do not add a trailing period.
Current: {"value": 3.8, "unit": "A"}
